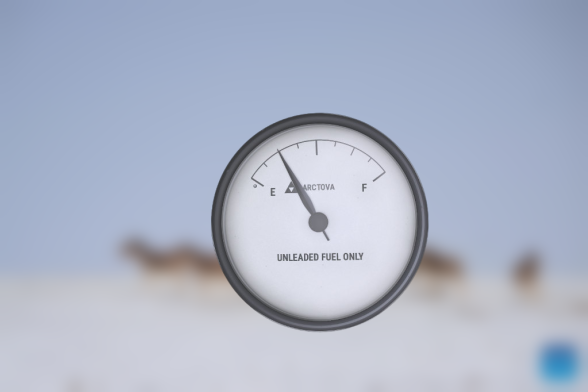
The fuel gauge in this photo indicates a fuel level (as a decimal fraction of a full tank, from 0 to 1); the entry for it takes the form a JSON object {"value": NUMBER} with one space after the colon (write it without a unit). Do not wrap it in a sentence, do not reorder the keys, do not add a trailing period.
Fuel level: {"value": 0.25}
